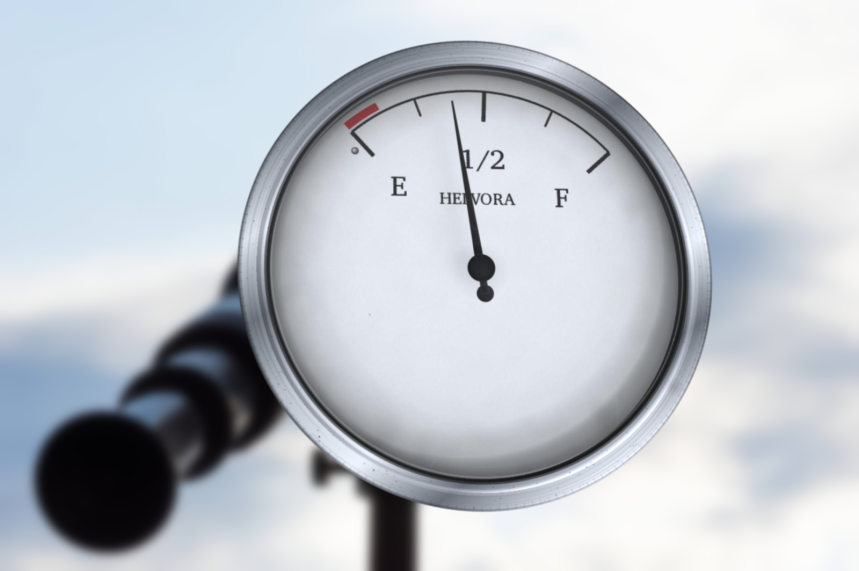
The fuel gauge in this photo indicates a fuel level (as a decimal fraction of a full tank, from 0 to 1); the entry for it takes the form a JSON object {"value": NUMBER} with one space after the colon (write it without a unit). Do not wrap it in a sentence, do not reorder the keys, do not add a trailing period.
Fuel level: {"value": 0.375}
